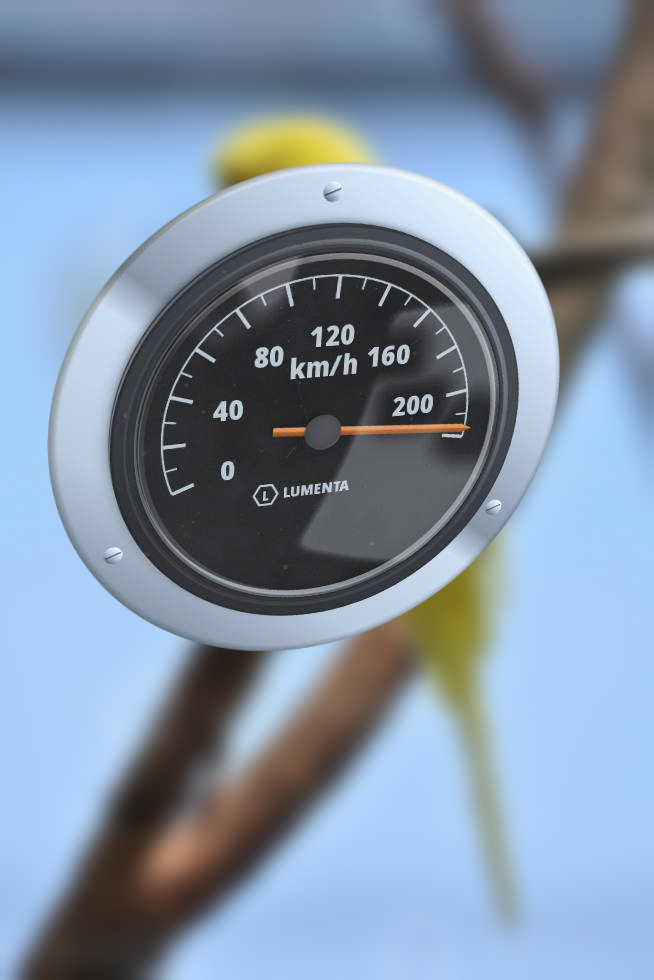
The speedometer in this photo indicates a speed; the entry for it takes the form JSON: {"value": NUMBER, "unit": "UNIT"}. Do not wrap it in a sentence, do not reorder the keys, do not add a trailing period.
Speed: {"value": 215, "unit": "km/h"}
